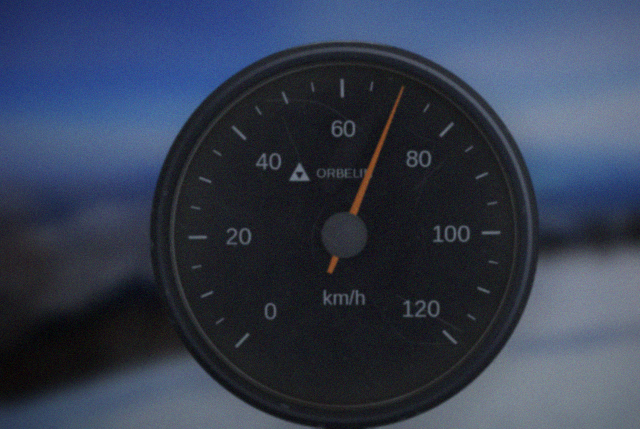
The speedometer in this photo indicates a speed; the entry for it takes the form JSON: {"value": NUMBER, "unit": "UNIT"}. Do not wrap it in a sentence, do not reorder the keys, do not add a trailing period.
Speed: {"value": 70, "unit": "km/h"}
